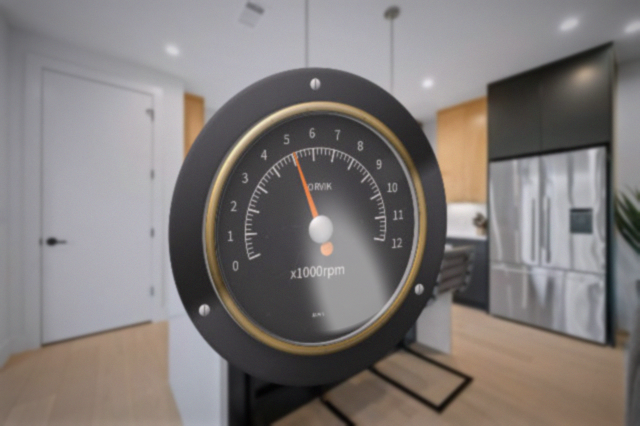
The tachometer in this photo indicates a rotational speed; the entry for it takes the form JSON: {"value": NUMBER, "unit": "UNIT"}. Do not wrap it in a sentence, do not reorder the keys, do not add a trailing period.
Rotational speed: {"value": 5000, "unit": "rpm"}
